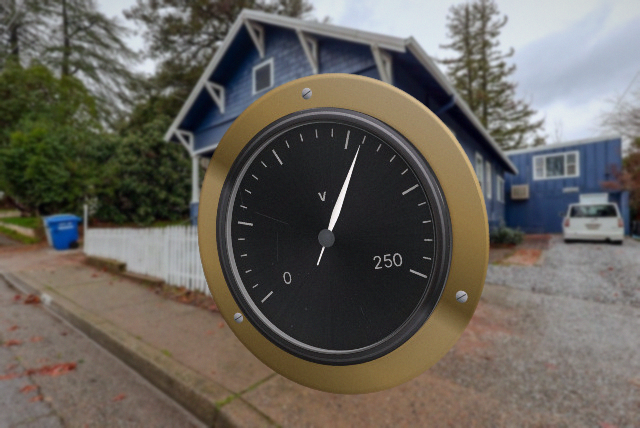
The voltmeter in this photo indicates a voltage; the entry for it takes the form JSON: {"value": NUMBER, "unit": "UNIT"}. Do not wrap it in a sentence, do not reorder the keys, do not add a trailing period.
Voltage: {"value": 160, "unit": "V"}
